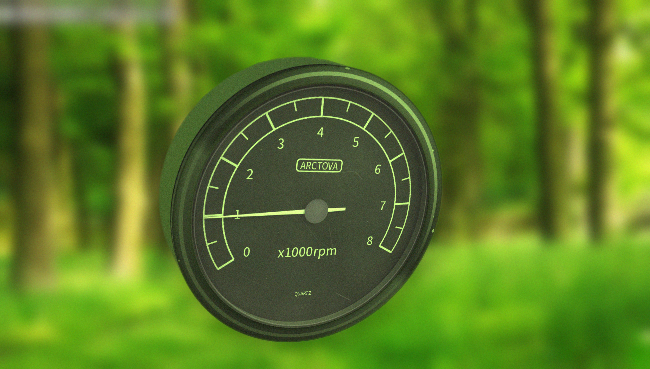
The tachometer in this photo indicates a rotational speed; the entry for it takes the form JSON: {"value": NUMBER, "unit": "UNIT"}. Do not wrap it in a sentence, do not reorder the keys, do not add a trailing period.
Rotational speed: {"value": 1000, "unit": "rpm"}
